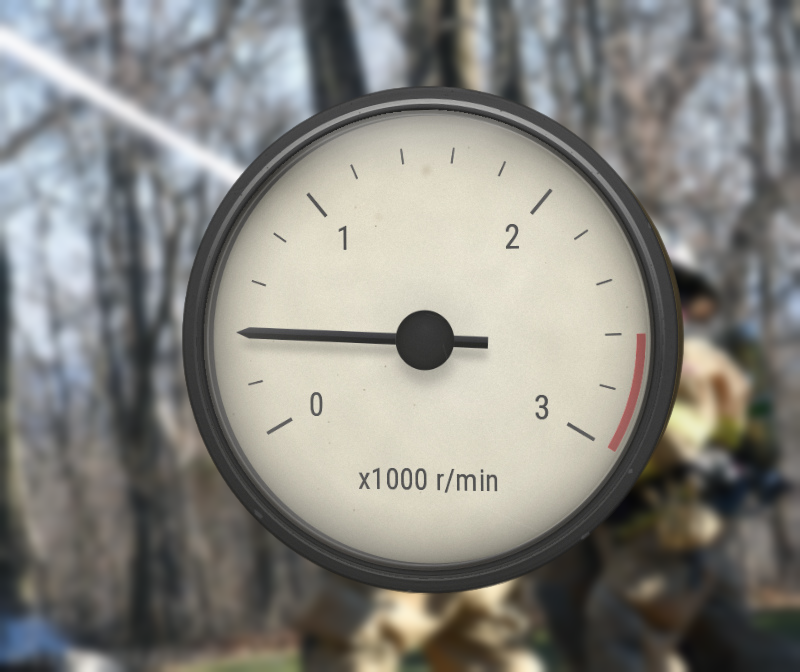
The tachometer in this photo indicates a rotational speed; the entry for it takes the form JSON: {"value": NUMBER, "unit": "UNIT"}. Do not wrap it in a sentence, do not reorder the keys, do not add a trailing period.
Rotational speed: {"value": 400, "unit": "rpm"}
